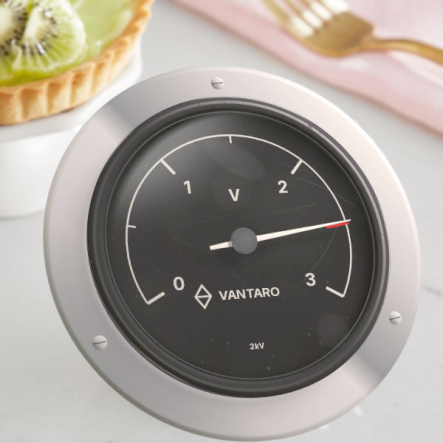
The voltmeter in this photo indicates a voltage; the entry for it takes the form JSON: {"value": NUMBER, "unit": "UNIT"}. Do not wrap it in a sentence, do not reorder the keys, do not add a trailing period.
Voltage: {"value": 2.5, "unit": "V"}
